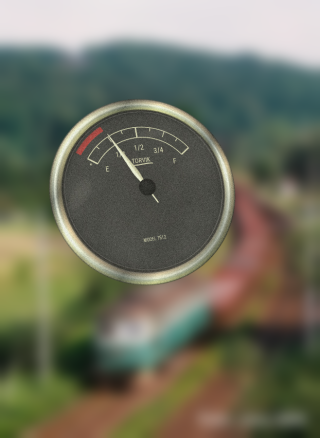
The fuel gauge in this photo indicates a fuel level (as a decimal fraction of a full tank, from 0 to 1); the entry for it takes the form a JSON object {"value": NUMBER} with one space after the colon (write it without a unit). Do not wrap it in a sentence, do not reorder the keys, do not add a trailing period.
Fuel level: {"value": 0.25}
